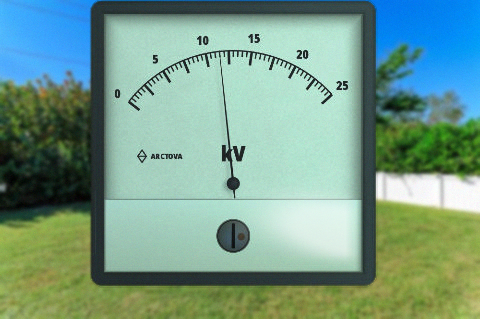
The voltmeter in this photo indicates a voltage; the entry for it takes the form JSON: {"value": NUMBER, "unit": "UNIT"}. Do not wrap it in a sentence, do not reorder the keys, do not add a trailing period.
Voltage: {"value": 11.5, "unit": "kV"}
